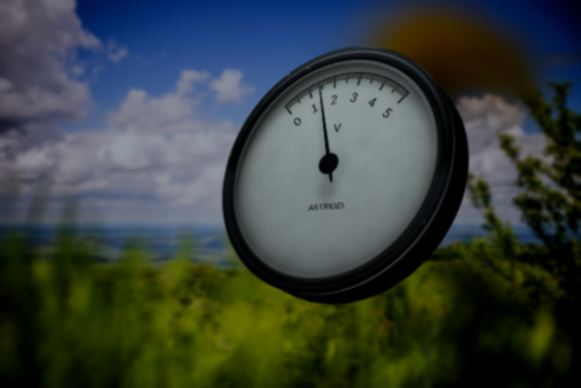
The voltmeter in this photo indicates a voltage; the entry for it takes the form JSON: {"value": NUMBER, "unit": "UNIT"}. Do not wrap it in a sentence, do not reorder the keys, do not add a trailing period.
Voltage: {"value": 1.5, "unit": "V"}
